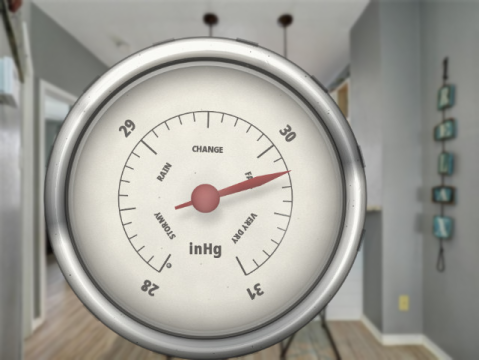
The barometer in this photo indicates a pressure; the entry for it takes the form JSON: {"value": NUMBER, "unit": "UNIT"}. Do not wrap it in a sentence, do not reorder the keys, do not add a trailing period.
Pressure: {"value": 30.2, "unit": "inHg"}
